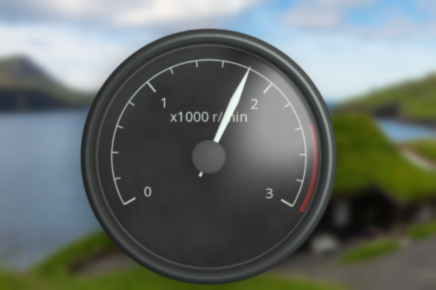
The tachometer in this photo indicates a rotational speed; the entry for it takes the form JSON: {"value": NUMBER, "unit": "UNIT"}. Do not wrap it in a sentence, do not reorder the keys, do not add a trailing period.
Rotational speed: {"value": 1800, "unit": "rpm"}
